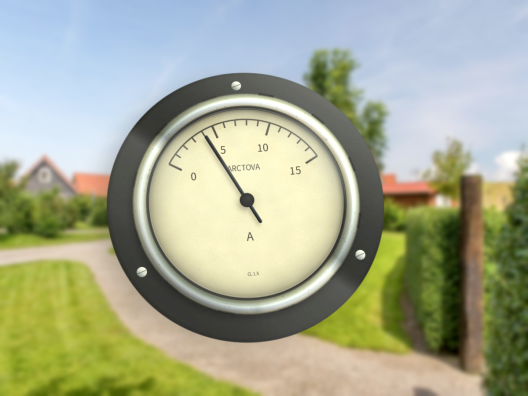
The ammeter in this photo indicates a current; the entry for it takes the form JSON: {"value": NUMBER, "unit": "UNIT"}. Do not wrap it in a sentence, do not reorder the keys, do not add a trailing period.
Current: {"value": 4, "unit": "A"}
